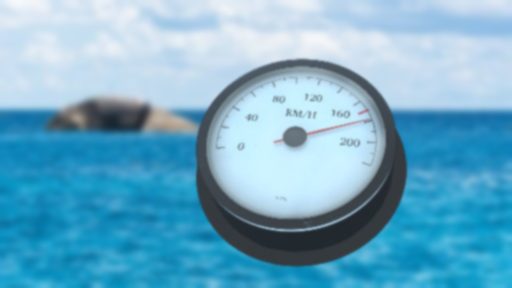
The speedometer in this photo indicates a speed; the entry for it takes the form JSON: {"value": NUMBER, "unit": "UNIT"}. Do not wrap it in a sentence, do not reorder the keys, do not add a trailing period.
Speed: {"value": 180, "unit": "km/h"}
